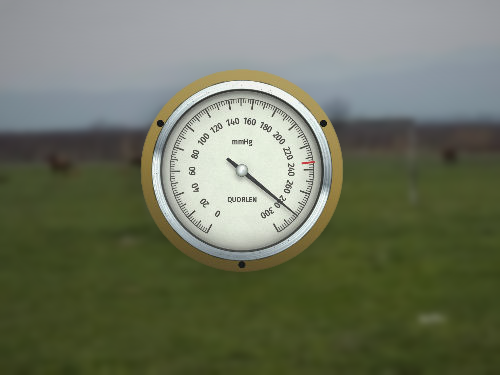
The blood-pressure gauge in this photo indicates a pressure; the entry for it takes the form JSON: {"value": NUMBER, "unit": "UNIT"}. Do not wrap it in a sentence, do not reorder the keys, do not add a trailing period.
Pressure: {"value": 280, "unit": "mmHg"}
